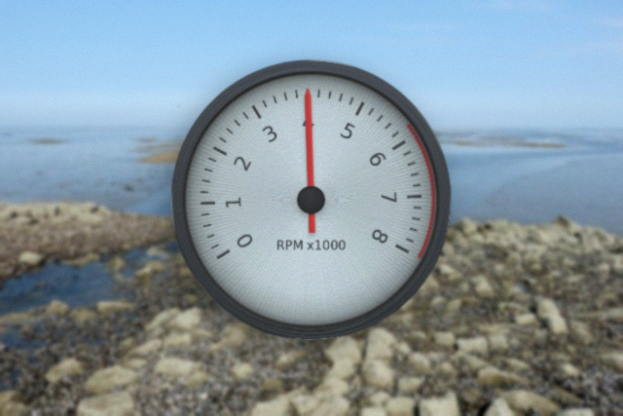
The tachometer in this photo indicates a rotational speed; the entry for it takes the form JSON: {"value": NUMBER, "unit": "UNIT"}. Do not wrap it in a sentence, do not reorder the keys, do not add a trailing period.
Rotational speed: {"value": 4000, "unit": "rpm"}
